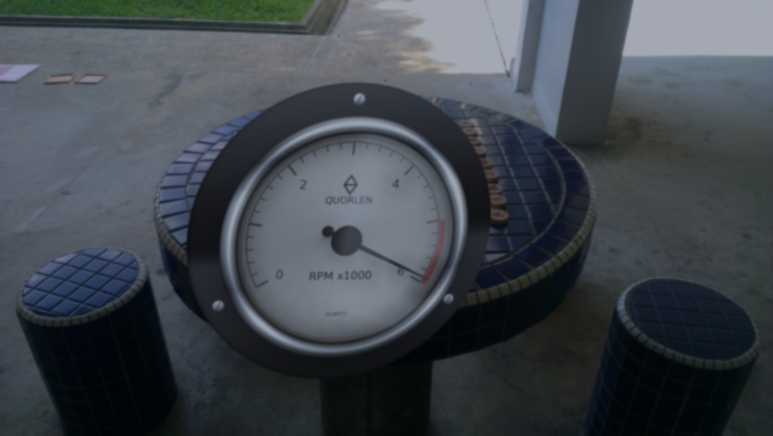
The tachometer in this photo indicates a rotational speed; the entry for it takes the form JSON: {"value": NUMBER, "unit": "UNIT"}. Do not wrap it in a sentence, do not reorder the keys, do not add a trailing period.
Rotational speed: {"value": 5900, "unit": "rpm"}
